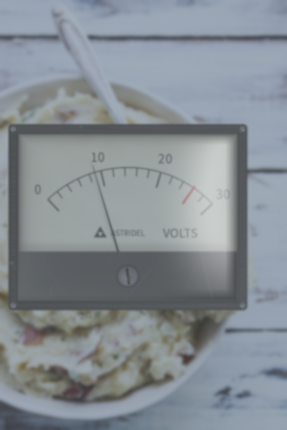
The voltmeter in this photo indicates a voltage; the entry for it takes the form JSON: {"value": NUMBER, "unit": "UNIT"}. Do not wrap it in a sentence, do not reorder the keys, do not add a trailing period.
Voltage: {"value": 9, "unit": "V"}
